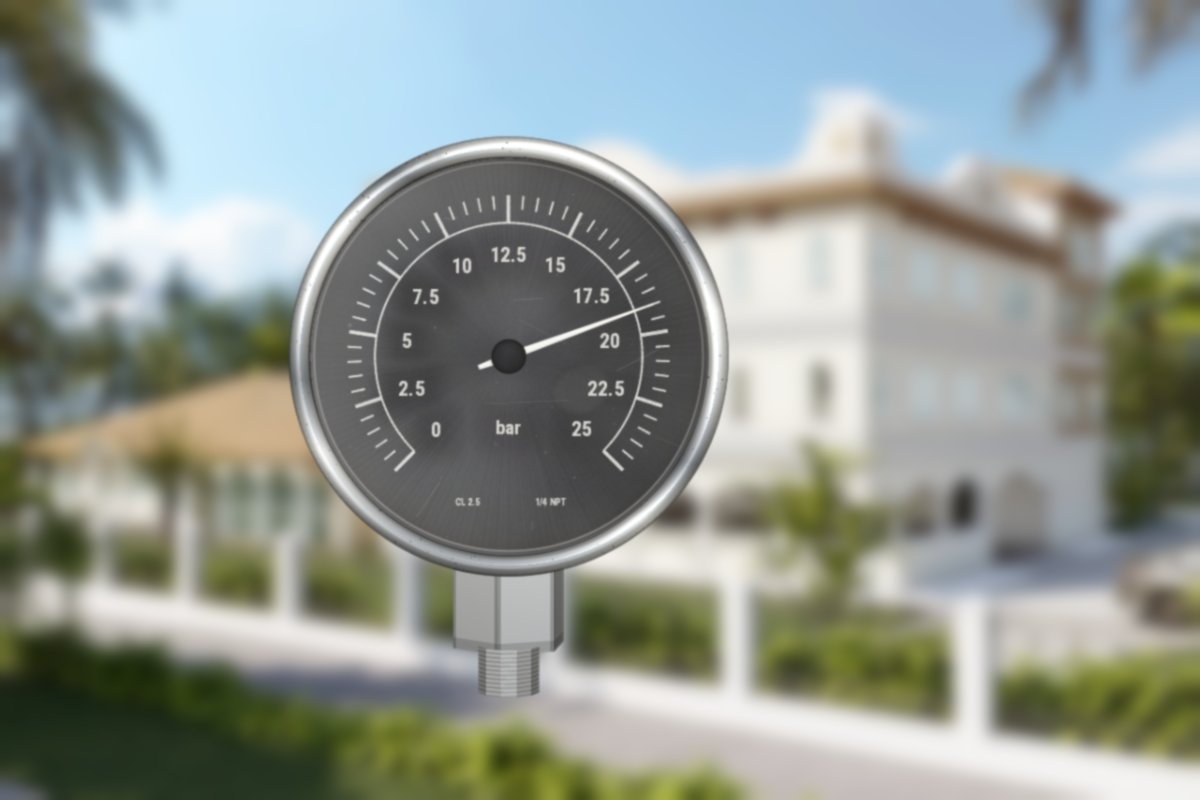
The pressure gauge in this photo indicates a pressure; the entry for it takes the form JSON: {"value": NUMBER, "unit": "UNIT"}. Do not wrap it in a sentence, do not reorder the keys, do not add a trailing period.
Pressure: {"value": 19, "unit": "bar"}
